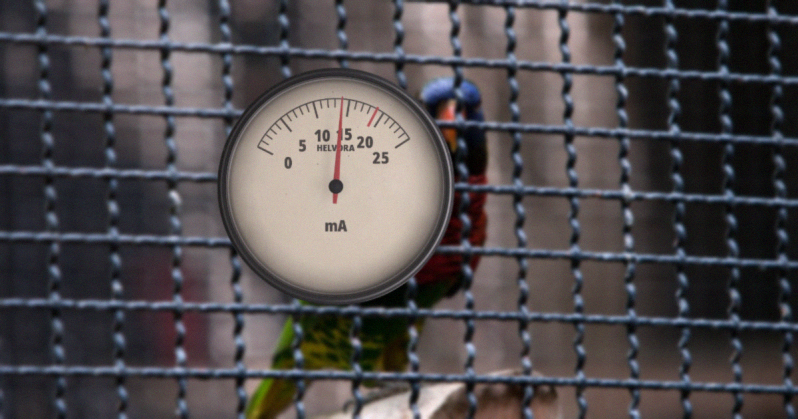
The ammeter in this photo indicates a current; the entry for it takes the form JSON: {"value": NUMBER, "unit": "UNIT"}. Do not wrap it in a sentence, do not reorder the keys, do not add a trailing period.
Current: {"value": 14, "unit": "mA"}
